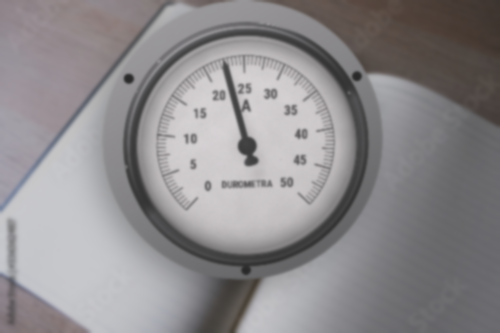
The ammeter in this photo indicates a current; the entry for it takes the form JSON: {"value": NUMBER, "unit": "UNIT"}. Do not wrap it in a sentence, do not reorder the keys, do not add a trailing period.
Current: {"value": 22.5, "unit": "A"}
